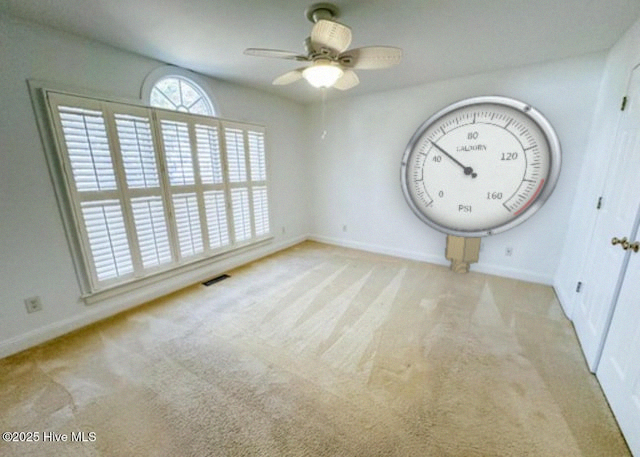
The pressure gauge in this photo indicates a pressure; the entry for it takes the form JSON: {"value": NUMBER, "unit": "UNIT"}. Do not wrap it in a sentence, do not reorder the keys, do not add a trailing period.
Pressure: {"value": 50, "unit": "psi"}
